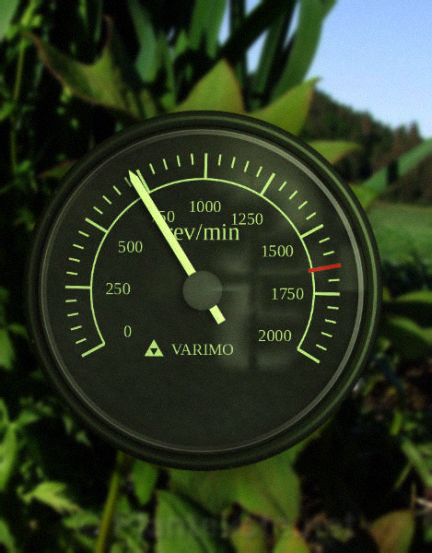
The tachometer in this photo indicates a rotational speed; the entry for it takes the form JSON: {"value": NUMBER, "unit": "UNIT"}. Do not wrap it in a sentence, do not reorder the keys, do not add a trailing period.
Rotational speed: {"value": 725, "unit": "rpm"}
